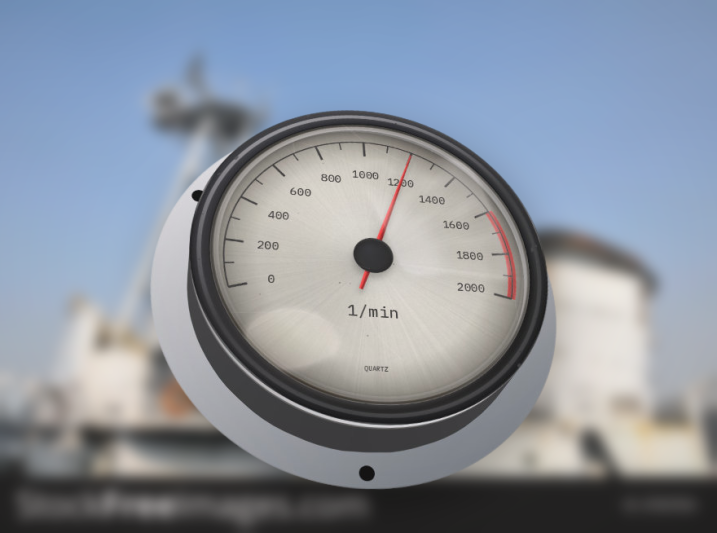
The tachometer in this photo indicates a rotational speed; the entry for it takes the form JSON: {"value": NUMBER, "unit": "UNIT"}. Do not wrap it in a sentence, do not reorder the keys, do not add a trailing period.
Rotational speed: {"value": 1200, "unit": "rpm"}
